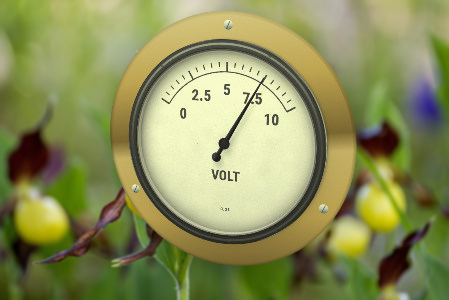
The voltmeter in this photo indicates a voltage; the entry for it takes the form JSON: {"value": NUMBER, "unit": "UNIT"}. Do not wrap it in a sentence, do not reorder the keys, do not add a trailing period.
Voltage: {"value": 7.5, "unit": "V"}
